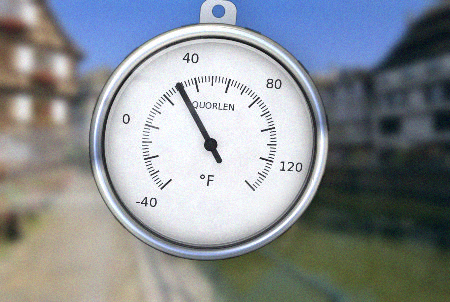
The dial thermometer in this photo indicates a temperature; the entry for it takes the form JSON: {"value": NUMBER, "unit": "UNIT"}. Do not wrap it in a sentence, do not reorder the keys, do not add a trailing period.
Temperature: {"value": 30, "unit": "°F"}
